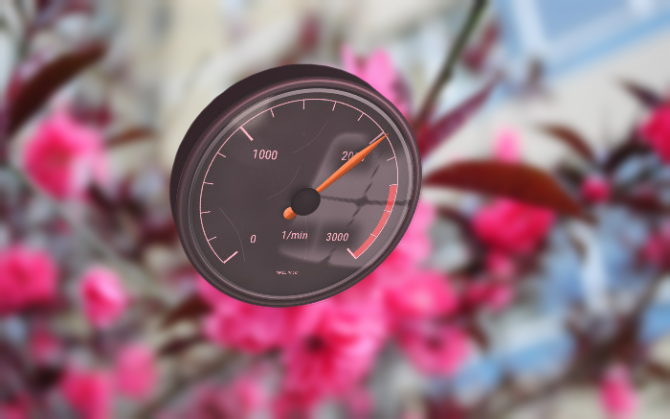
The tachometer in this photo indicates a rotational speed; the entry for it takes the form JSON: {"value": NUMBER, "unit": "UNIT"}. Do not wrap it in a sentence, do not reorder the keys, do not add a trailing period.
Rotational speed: {"value": 2000, "unit": "rpm"}
